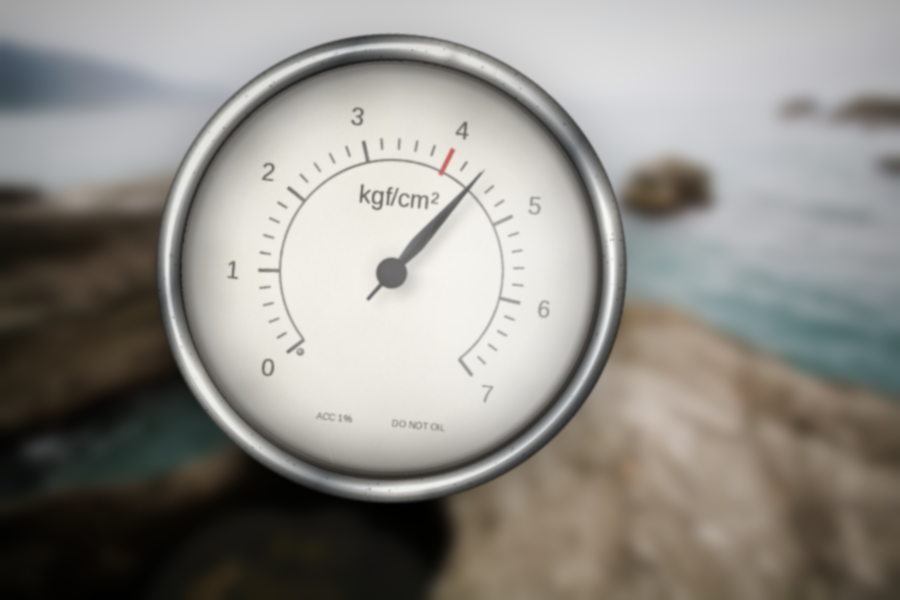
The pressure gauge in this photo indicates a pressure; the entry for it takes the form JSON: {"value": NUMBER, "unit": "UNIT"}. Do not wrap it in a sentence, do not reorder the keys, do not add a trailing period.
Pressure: {"value": 4.4, "unit": "kg/cm²"}
